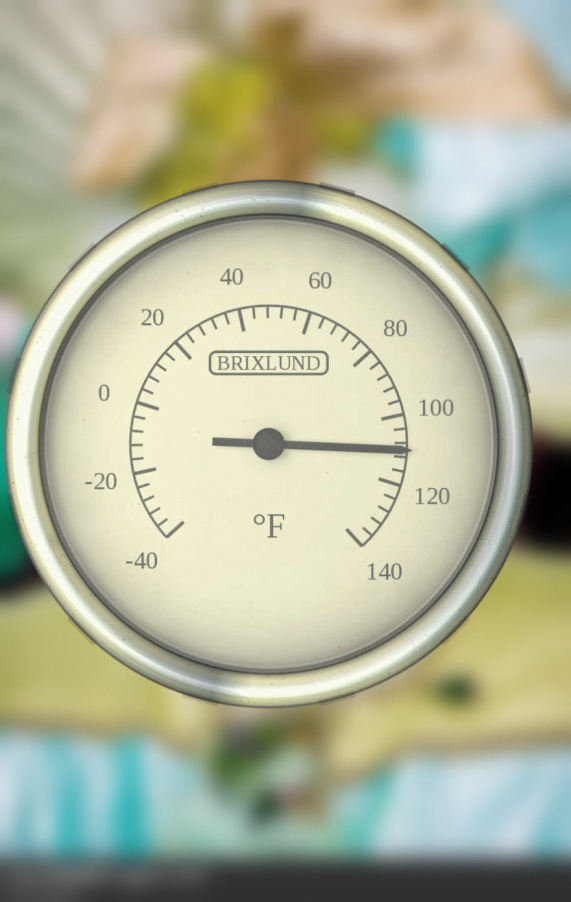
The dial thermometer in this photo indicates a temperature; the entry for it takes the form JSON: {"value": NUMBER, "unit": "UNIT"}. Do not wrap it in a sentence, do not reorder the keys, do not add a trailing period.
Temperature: {"value": 110, "unit": "°F"}
